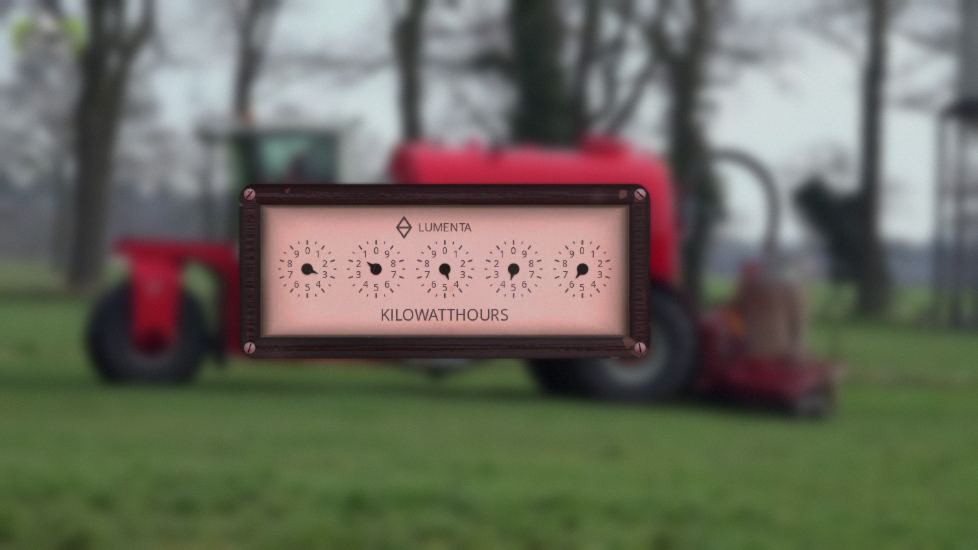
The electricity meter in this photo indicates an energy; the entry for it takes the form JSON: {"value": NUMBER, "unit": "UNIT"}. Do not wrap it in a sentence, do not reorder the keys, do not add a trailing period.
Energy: {"value": 31446, "unit": "kWh"}
